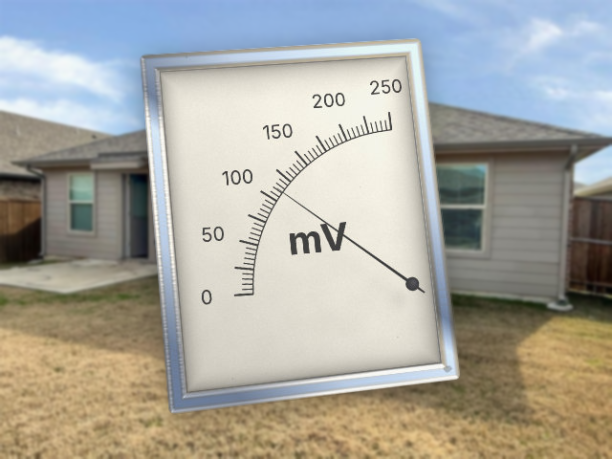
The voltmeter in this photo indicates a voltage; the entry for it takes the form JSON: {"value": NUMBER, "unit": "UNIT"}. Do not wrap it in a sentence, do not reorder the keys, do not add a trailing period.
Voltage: {"value": 110, "unit": "mV"}
